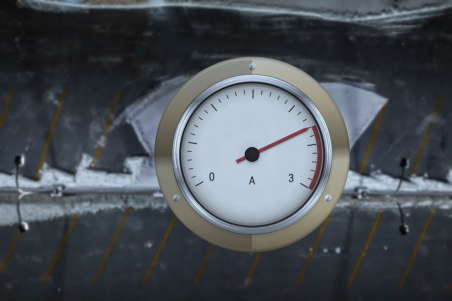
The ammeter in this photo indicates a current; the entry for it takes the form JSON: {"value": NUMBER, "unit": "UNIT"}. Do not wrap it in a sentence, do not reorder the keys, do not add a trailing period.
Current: {"value": 2.3, "unit": "A"}
